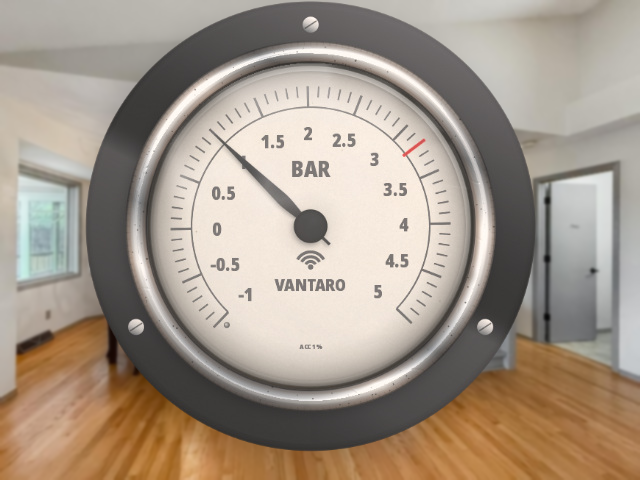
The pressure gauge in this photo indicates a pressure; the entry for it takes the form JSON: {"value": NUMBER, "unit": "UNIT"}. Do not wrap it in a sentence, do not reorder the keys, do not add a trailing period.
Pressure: {"value": 1, "unit": "bar"}
